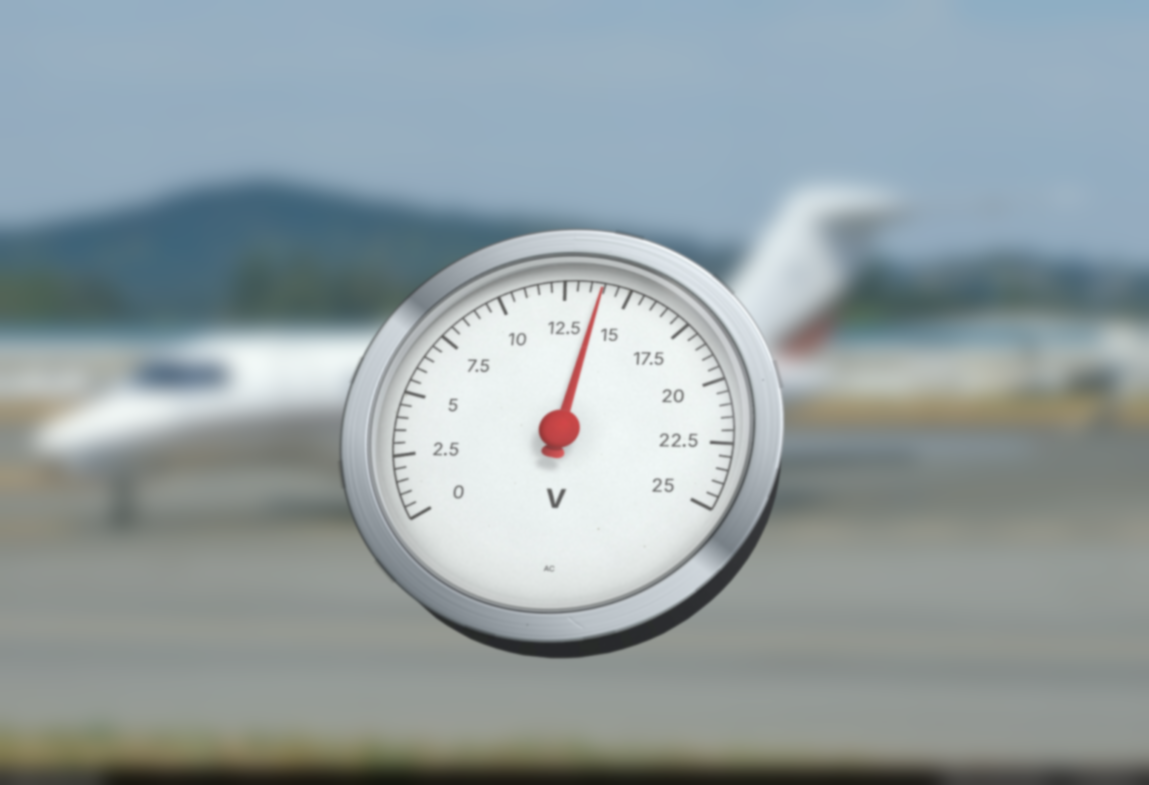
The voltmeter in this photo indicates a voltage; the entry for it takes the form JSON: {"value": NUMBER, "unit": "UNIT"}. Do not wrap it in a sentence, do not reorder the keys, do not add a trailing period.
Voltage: {"value": 14, "unit": "V"}
